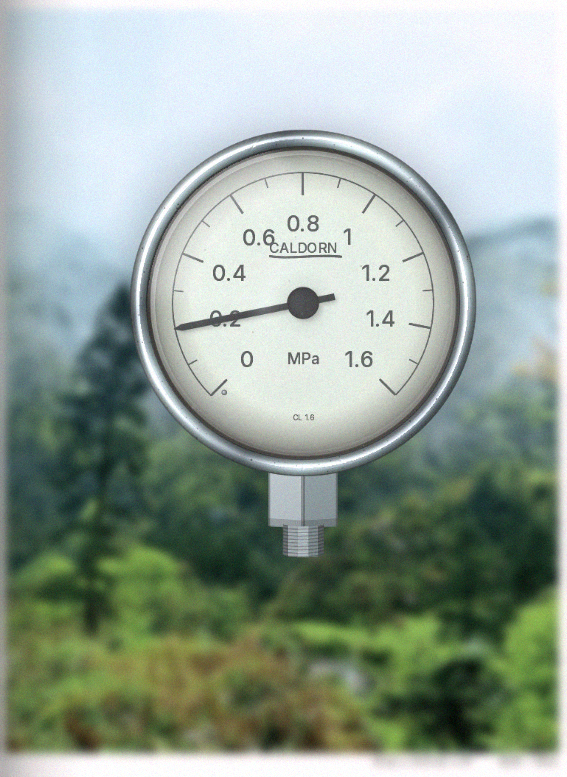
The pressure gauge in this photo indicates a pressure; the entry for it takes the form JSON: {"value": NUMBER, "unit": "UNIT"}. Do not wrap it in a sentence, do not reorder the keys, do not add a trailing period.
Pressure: {"value": 0.2, "unit": "MPa"}
